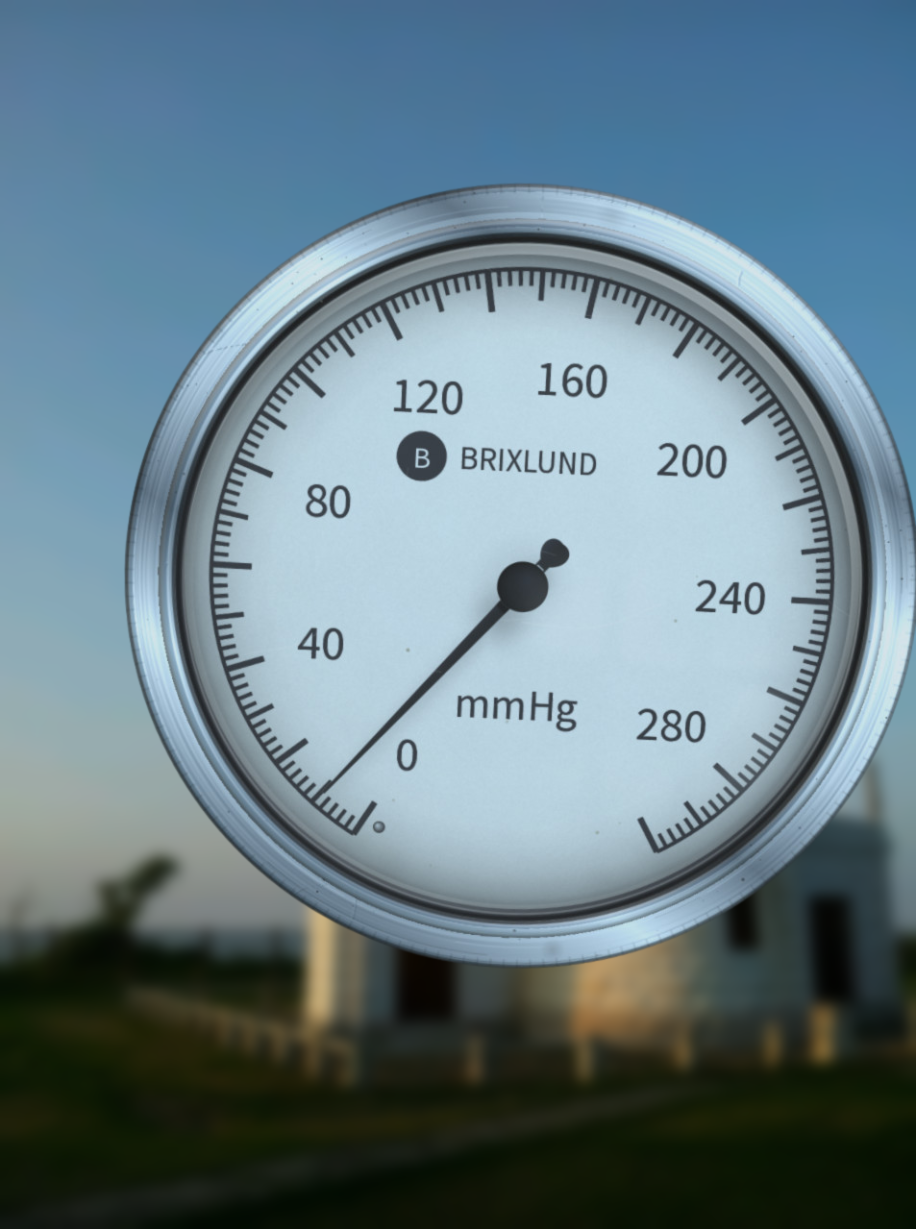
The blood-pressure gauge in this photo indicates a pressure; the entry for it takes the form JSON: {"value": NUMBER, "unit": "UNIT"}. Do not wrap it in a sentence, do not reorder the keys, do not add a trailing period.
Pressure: {"value": 10, "unit": "mmHg"}
